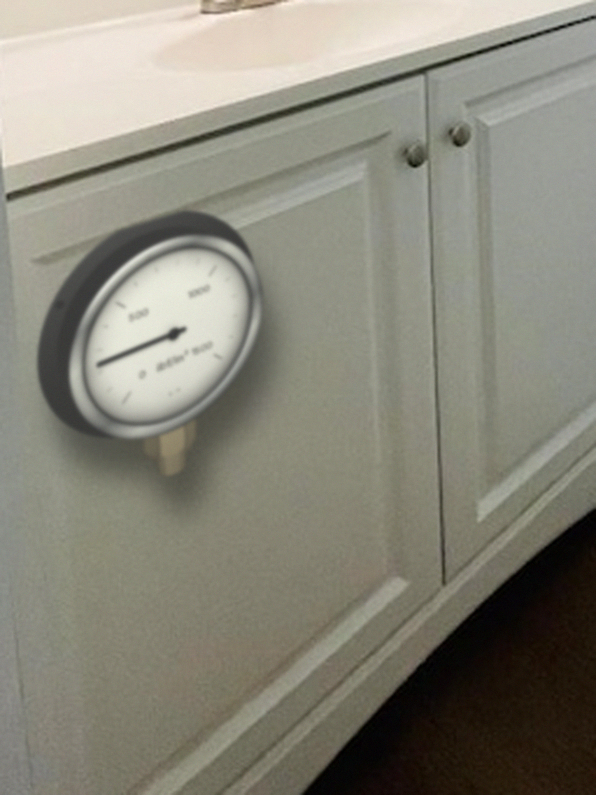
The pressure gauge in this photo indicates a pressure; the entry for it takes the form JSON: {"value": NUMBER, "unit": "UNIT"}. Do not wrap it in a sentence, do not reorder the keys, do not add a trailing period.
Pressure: {"value": 250, "unit": "psi"}
